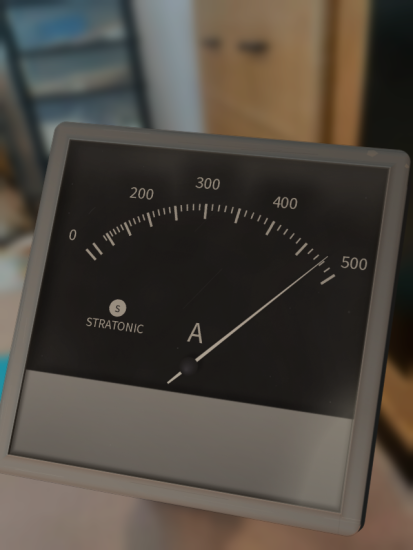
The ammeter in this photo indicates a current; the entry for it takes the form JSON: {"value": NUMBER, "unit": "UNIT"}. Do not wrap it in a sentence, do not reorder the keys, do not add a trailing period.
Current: {"value": 480, "unit": "A"}
